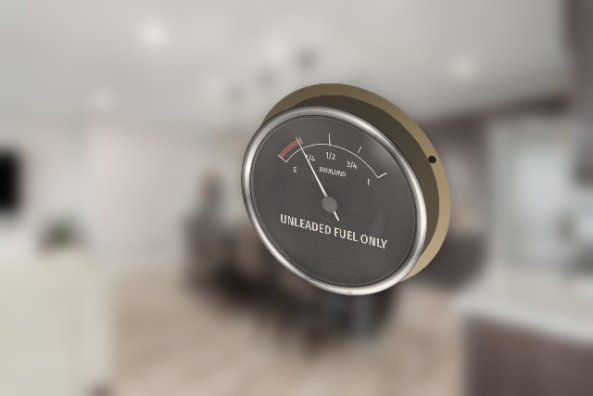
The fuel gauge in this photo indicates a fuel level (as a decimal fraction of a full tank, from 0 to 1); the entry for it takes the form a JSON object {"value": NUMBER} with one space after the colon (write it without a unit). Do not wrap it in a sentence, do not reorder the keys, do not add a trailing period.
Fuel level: {"value": 0.25}
